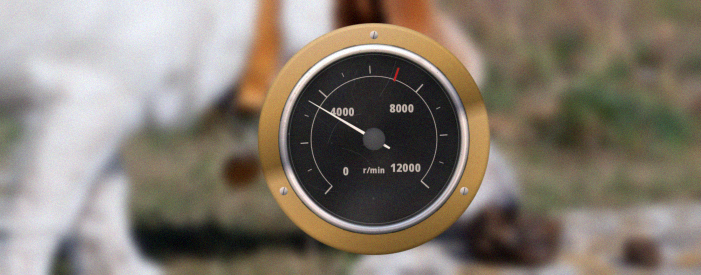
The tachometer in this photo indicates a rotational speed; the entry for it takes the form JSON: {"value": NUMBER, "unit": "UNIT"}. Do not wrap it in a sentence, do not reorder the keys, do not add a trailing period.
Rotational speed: {"value": 3500, "unit": "rpm"}
